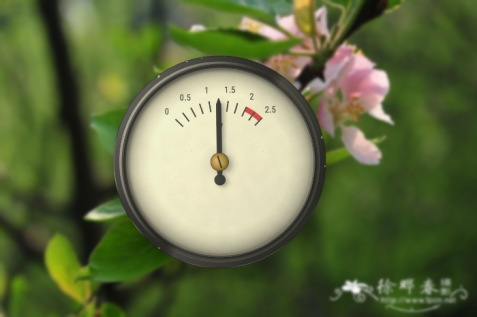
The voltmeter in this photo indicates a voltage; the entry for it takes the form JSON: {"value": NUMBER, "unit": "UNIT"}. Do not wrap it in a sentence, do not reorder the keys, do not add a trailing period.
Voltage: {"value": 1.25, "unit": "V"}
